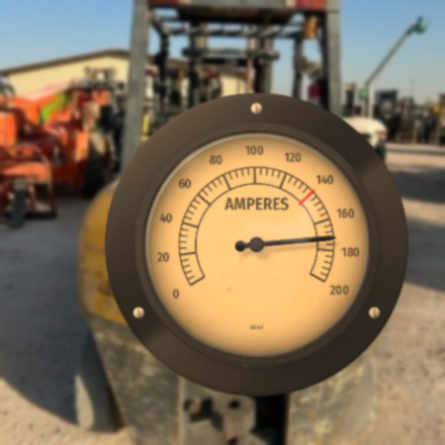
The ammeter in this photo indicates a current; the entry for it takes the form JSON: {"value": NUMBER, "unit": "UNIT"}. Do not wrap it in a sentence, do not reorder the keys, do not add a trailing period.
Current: {"value": 172, "unit": "A"}
